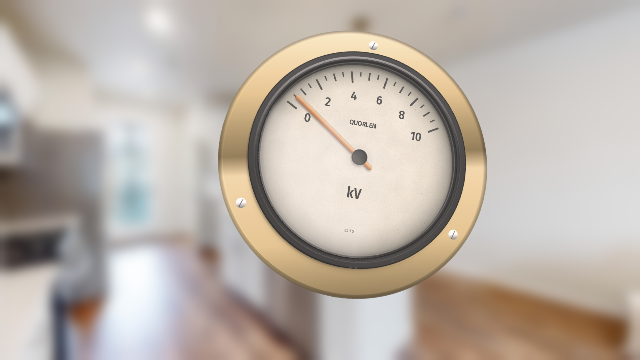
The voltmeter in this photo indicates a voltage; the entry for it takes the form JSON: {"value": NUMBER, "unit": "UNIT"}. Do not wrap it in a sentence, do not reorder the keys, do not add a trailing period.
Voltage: {"value": 0.5, "unit": "kV"}
